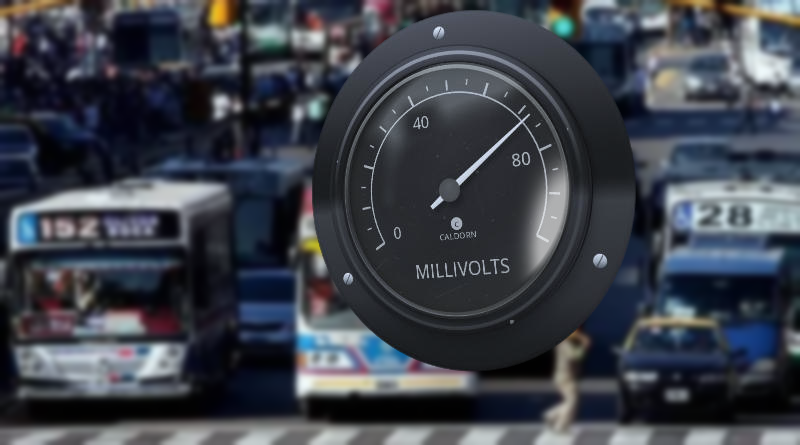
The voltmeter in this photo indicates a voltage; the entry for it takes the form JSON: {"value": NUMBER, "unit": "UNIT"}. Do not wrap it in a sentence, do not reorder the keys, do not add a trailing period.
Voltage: {"value": 72.5, "unit": "mV"}
